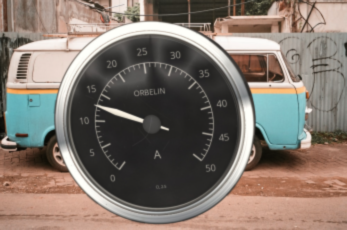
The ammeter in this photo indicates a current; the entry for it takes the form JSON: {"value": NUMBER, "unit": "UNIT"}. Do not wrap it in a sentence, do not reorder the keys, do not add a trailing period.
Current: {"value": 13, "unit": "A"}
